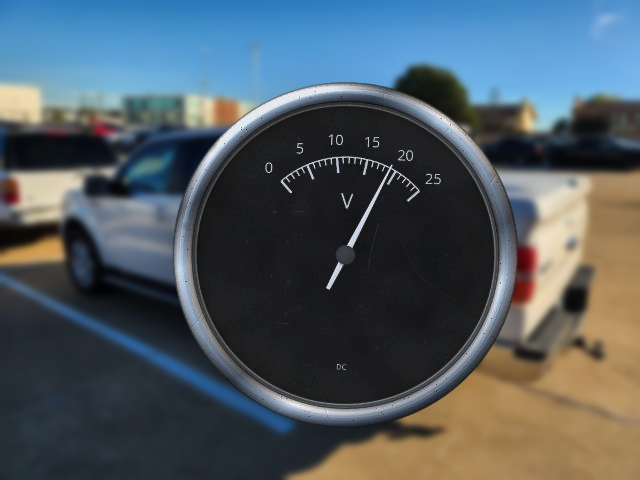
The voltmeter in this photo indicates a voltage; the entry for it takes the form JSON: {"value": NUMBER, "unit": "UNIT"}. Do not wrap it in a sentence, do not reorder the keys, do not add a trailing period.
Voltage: {"value": 19, "unit": "V"}
